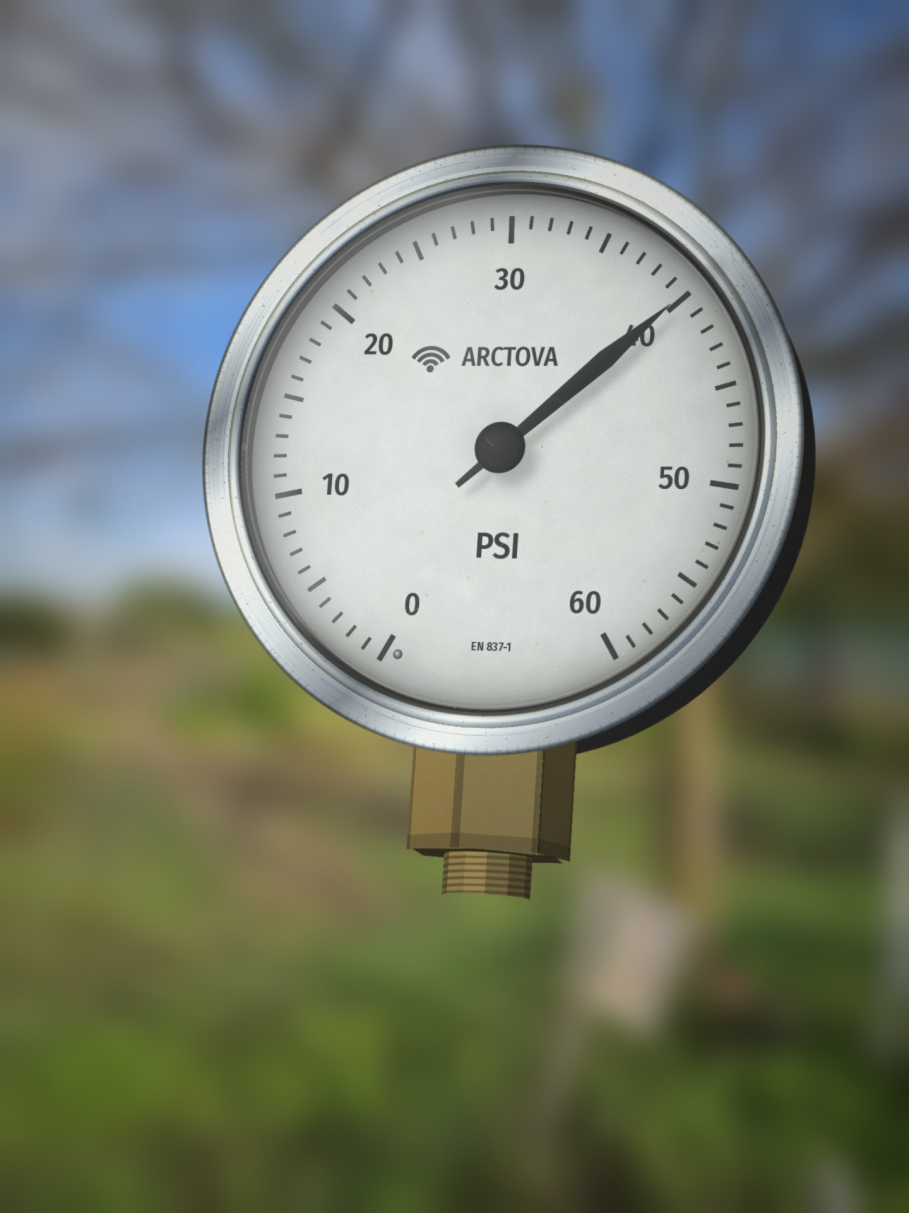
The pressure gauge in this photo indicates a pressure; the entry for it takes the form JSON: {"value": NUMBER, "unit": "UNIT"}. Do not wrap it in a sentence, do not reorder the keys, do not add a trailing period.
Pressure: {"value": 40, "unit": "psi"}
